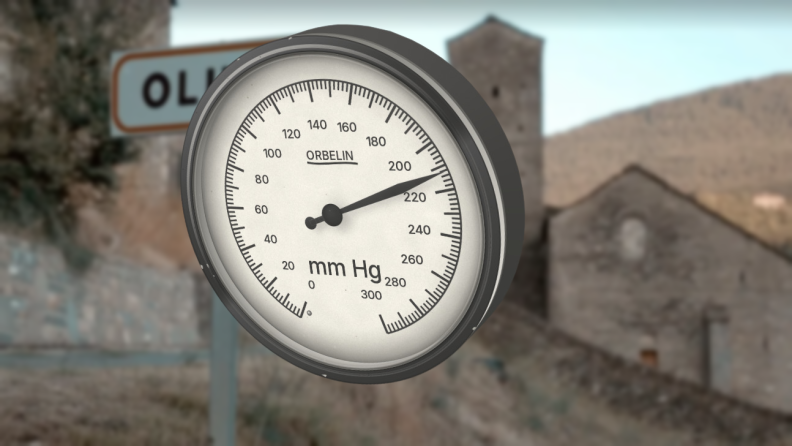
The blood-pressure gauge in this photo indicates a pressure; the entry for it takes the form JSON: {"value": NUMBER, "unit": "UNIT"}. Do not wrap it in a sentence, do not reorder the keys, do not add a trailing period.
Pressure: {"value": 212, "unit": "mmHg"}
